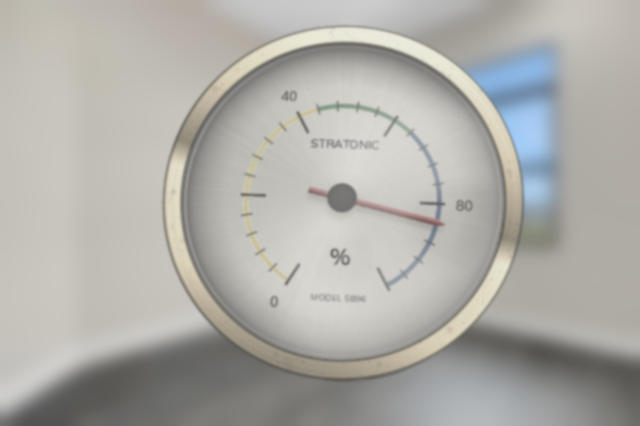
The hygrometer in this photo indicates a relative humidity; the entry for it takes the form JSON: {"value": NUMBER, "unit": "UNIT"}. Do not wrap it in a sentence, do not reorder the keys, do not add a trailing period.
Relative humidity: {"value": 84, "unit": "%"}
